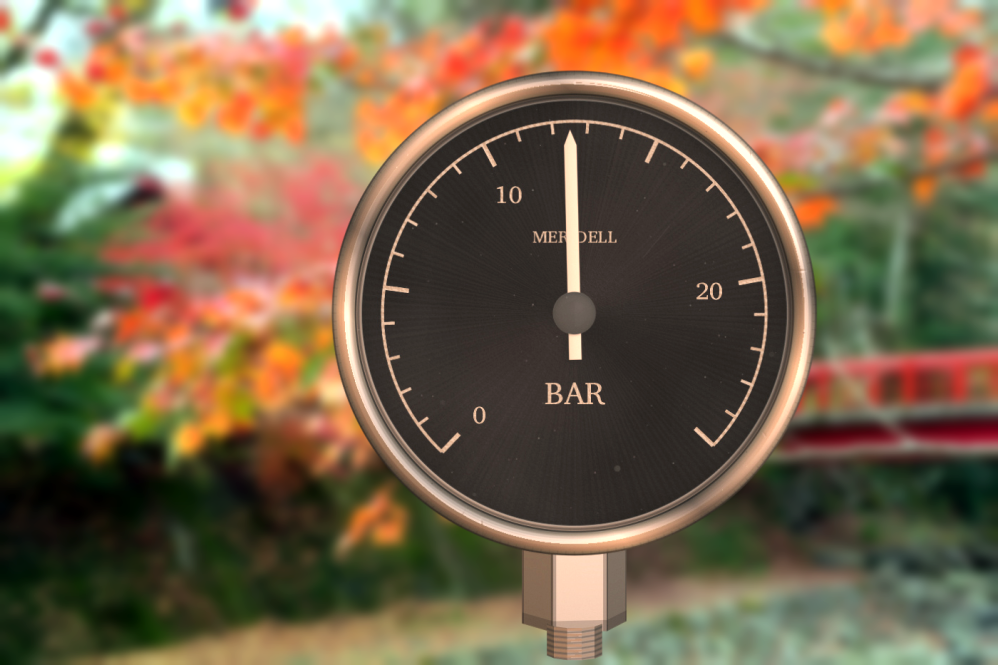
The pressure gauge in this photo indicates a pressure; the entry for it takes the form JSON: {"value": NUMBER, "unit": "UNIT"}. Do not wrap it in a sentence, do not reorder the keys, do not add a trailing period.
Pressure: {"value": 12.5, "unit": "bar"}
